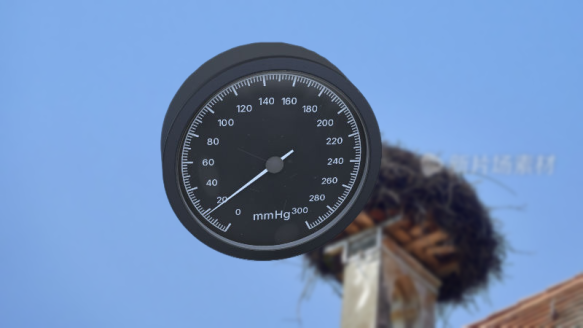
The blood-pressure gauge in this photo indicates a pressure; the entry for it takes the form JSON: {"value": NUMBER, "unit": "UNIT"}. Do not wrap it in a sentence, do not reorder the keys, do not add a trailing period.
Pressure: {"value": 20, "unit": "mmHg"}
